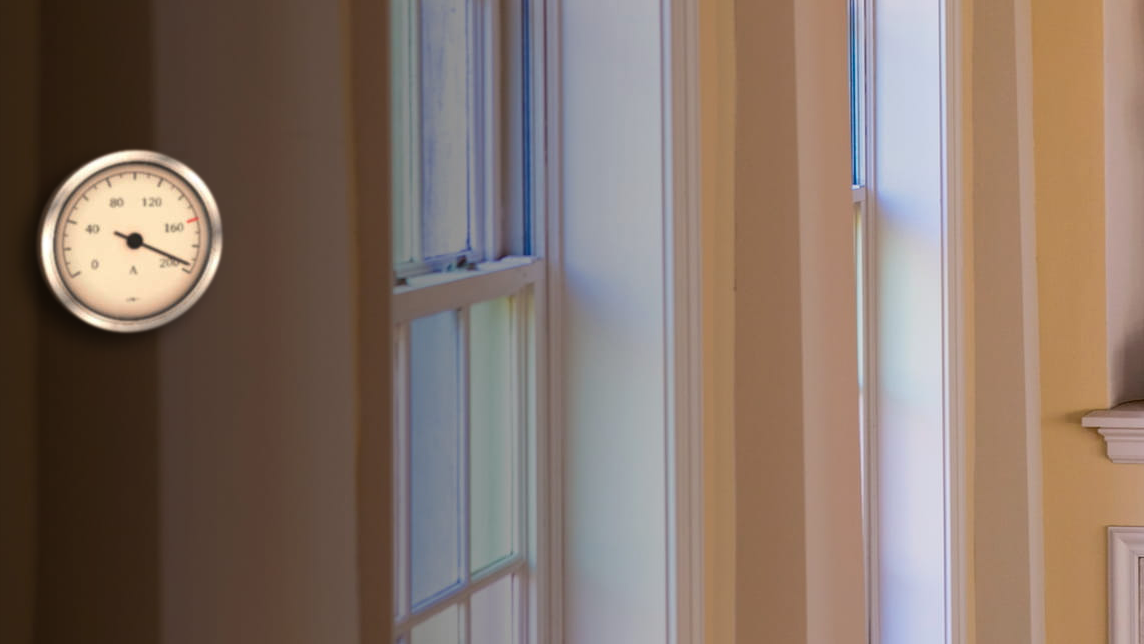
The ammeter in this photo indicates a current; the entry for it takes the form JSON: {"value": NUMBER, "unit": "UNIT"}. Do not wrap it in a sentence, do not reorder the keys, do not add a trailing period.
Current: {"value": 195, "unit": "A"}
